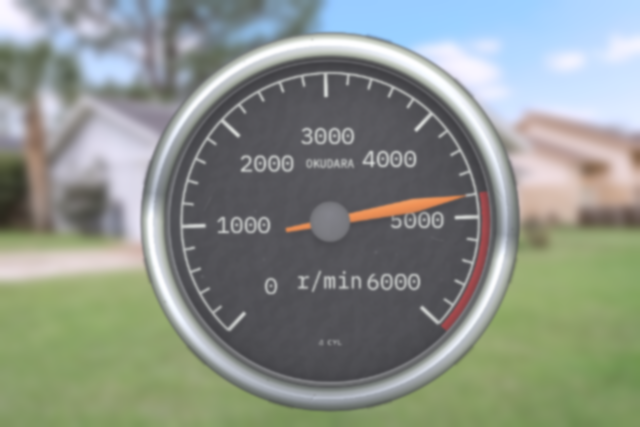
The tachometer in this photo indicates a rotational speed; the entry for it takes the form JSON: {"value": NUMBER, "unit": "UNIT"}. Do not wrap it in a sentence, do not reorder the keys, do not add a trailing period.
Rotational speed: {"value": 4800, "unit": "rpm"}
